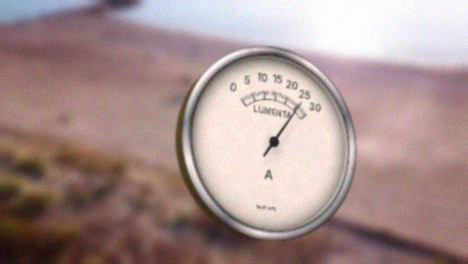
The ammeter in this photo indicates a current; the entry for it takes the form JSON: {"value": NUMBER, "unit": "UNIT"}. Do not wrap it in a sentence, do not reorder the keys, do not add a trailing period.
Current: {"value": 25, "unit": "A"}
